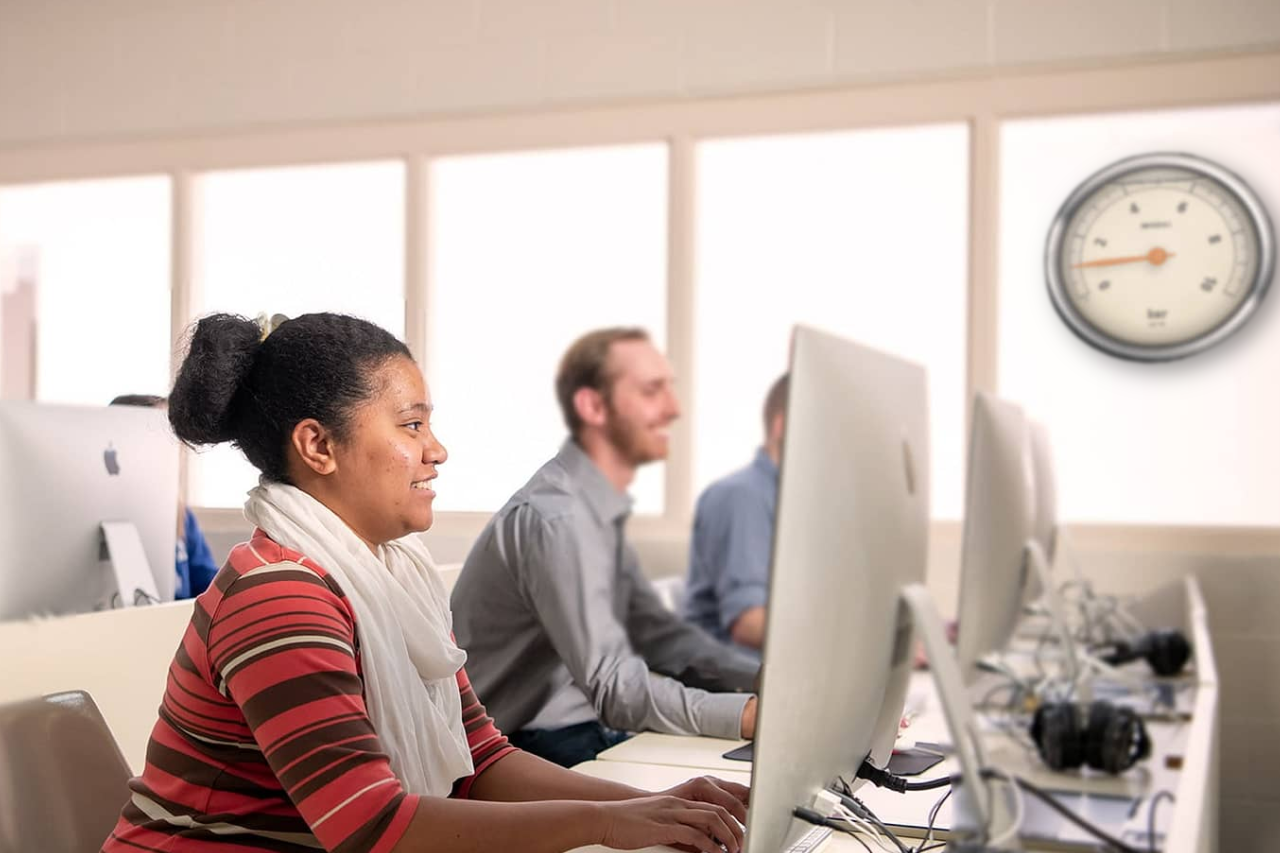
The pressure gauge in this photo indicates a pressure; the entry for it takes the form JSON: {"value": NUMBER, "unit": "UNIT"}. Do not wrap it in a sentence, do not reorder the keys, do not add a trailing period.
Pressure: {"value": 1, "unit": "bar"}
